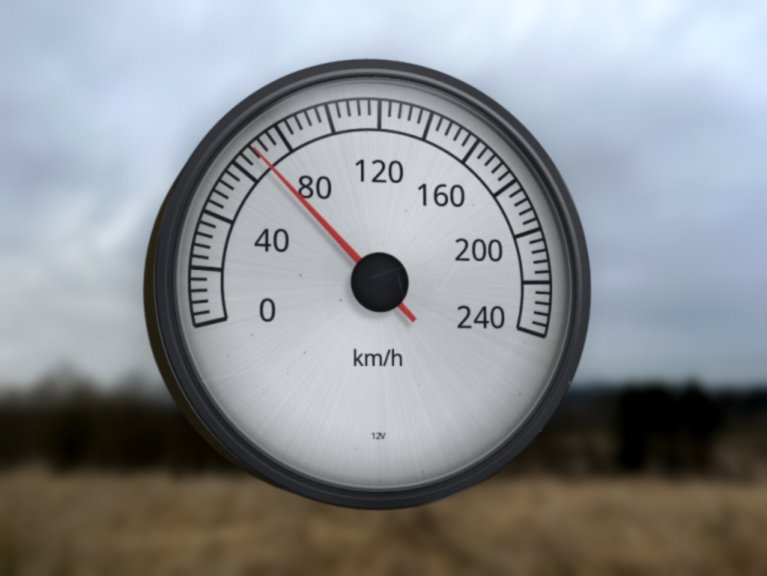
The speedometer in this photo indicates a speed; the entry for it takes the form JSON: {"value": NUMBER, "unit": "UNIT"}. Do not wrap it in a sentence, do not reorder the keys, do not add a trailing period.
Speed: {"value": 68, "unit": "km/h"}
